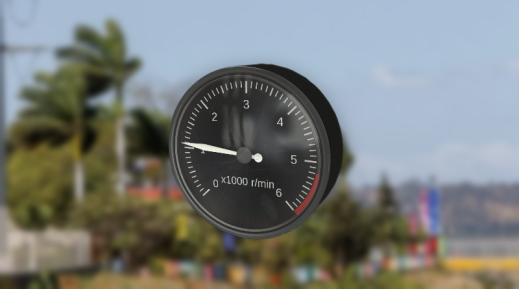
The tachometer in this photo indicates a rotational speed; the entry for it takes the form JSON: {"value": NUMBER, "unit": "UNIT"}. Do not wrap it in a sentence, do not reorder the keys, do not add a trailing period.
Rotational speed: {"value": 1100, "unit": "rpm"}
